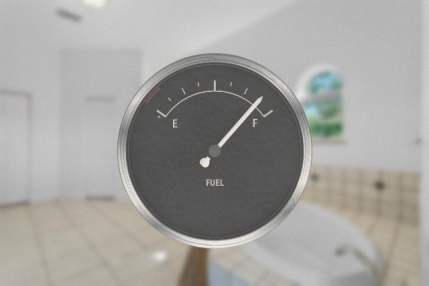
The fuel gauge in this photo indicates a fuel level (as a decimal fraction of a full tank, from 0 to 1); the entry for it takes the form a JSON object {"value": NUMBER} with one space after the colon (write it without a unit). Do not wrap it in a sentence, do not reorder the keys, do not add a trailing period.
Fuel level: {"value": 0.875}
